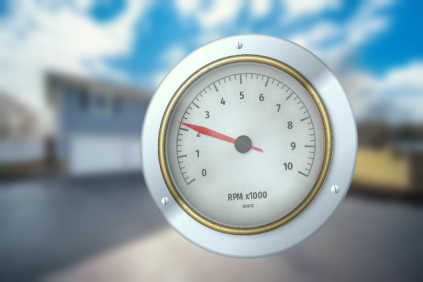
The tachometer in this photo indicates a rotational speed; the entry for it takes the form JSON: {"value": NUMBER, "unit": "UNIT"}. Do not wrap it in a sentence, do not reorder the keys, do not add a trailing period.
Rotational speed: {"value": 2200, "unit": "rpm"}
